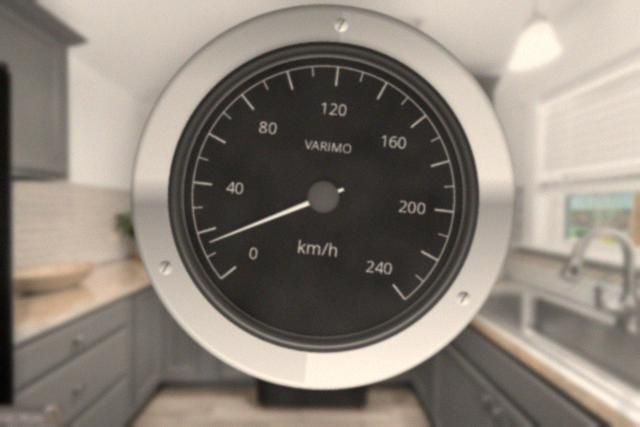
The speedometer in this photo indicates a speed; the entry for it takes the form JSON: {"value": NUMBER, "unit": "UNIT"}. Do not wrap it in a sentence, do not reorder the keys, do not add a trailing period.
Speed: {"value": 15, "unit": "km/h"}
